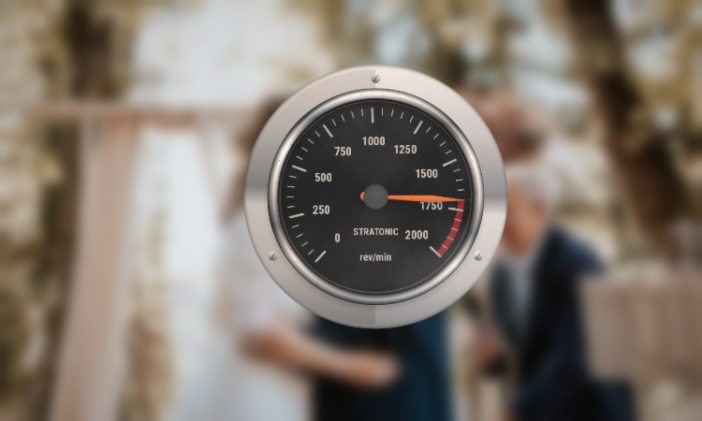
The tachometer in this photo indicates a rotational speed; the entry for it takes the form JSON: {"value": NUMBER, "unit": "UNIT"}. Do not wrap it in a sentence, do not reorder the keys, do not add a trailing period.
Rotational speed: {"value": 1700, "unit": "rpm"}
